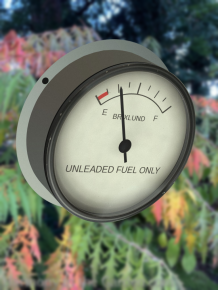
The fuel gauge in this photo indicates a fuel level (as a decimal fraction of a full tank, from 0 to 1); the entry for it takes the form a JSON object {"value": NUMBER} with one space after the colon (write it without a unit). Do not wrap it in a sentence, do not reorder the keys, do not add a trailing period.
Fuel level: {"value": 0.25}
